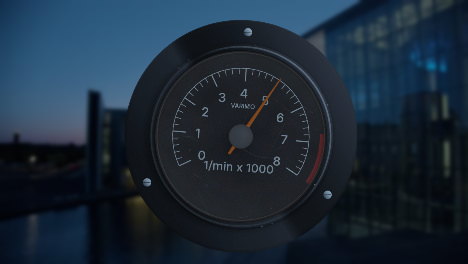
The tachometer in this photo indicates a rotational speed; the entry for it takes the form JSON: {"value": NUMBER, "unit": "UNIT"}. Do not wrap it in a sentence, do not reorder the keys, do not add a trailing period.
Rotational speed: {"value": 5000, "unit": "rpm"}
